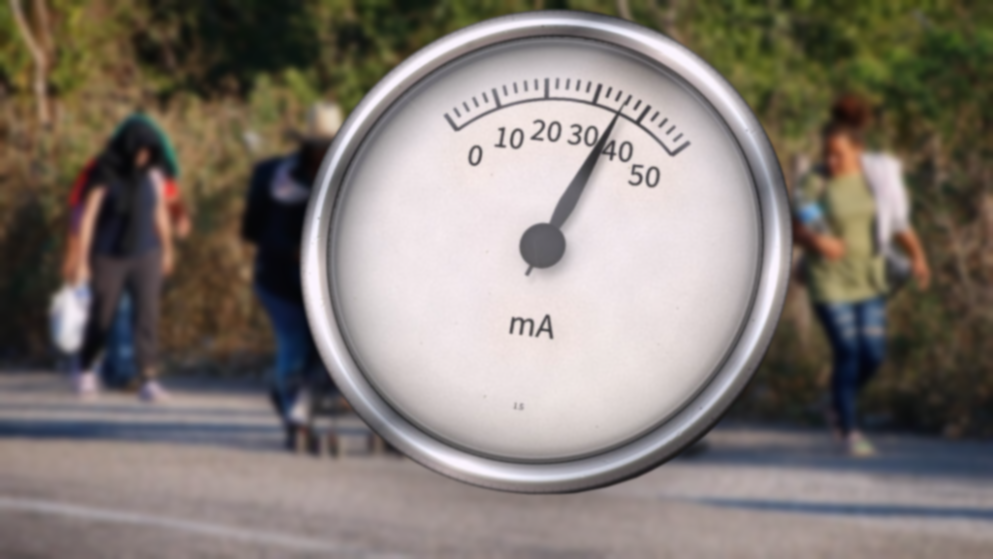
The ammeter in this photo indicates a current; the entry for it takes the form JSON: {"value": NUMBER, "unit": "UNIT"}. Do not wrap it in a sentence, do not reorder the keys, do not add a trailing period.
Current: {"value": 36, "unit": "mA"}
